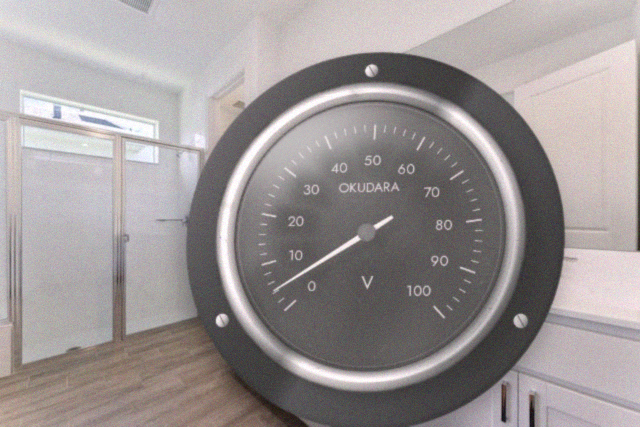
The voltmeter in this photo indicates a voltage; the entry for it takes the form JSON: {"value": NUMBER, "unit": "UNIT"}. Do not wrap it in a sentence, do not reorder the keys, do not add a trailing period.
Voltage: {"value": 4, "unit": "V"}
